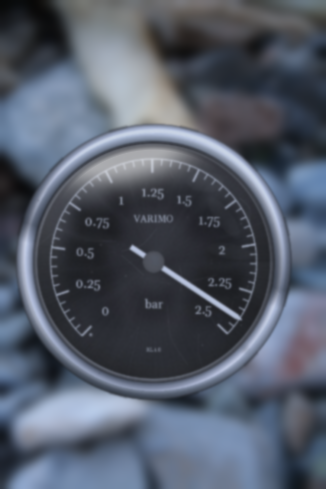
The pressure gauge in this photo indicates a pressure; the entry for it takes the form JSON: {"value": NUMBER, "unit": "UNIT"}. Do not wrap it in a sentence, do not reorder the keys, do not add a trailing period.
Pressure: {"value": 2.4, "unit": "bar"}
